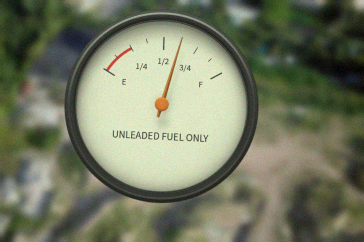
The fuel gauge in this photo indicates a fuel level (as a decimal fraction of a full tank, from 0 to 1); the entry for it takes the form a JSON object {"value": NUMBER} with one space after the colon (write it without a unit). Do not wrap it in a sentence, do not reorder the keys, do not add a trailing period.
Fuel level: {"value": 0.625}
